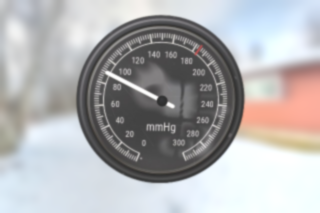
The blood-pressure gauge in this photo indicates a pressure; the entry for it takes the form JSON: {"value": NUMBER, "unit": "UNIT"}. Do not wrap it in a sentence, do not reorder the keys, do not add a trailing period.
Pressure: {"value": 90, "unit": "mmHg"}
